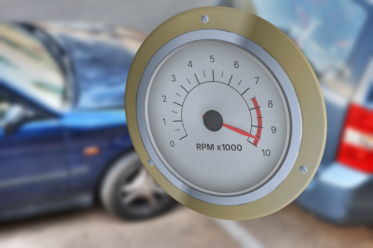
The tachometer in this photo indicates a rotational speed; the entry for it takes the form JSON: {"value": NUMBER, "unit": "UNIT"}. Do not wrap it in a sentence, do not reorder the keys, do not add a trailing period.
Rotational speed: {"value": 9500, "unit": "rpm"}
